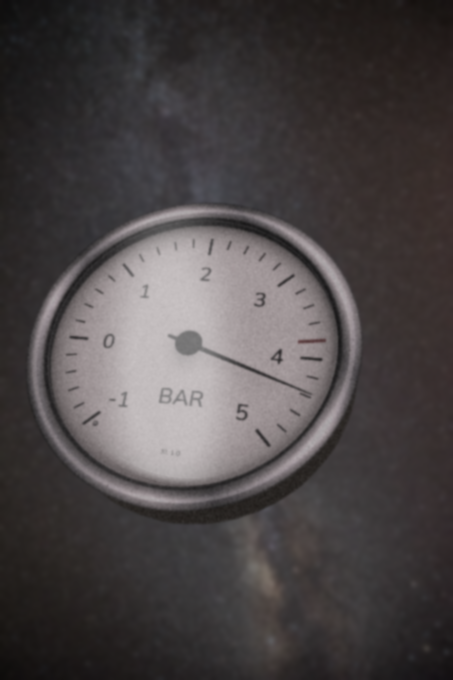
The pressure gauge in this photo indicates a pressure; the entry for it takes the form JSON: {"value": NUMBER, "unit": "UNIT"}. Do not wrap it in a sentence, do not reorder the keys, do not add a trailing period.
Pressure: {"value": 4.4, "unit": "bar"}
